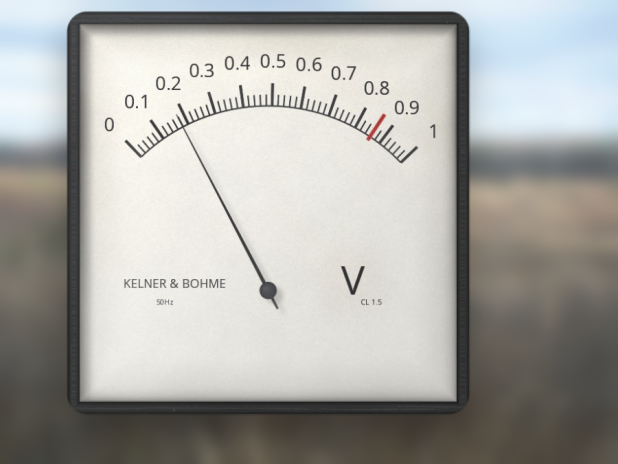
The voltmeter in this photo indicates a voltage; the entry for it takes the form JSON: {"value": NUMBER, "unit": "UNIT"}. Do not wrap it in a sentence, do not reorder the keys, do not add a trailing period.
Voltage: {"value": 0.18, "unit": "V"}
